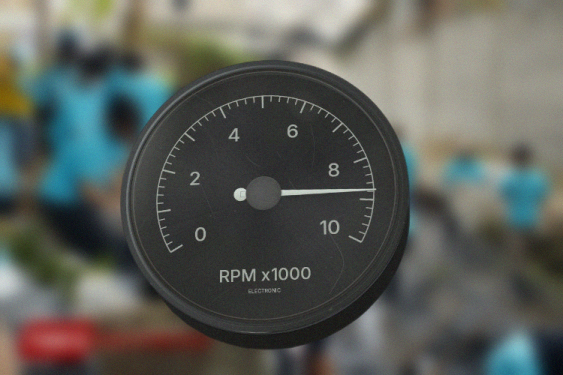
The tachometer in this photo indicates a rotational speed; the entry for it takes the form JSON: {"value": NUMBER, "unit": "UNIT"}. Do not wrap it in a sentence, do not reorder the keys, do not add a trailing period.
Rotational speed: {"value": 8800, "unit": "rpm"}
